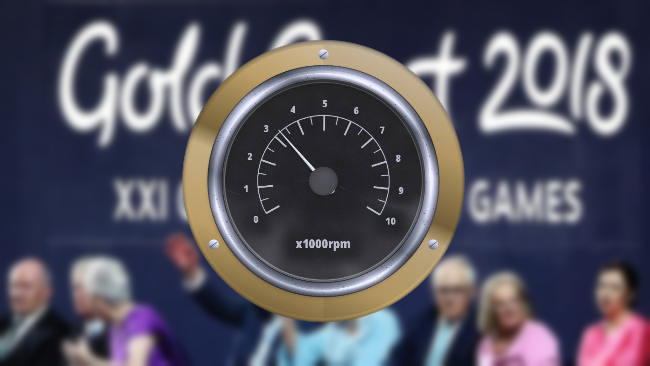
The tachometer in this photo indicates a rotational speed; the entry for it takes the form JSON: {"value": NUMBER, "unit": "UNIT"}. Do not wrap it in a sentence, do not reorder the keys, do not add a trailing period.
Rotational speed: {"value": 3250, "unit": "rpm"}
